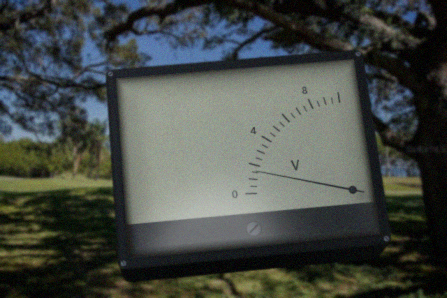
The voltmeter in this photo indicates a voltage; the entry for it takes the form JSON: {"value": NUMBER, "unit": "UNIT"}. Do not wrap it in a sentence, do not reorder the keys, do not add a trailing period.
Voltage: {"value": 1.5, "unit": "V"}
